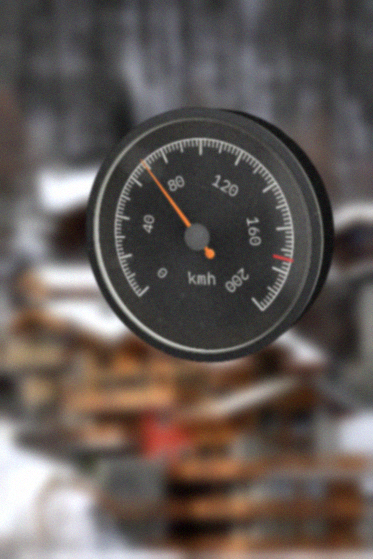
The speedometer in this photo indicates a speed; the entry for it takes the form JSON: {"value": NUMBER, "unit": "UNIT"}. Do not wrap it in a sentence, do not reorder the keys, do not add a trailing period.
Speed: {"value": 70, "unit": "km/h"}
